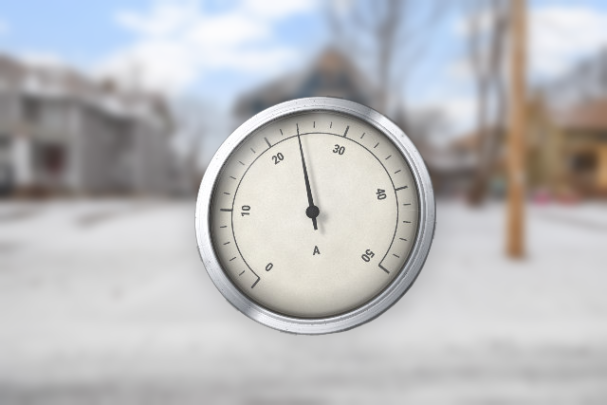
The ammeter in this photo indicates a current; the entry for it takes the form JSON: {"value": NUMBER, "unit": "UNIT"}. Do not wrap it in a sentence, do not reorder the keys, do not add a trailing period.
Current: {"value": 24, "unit": "A"}
